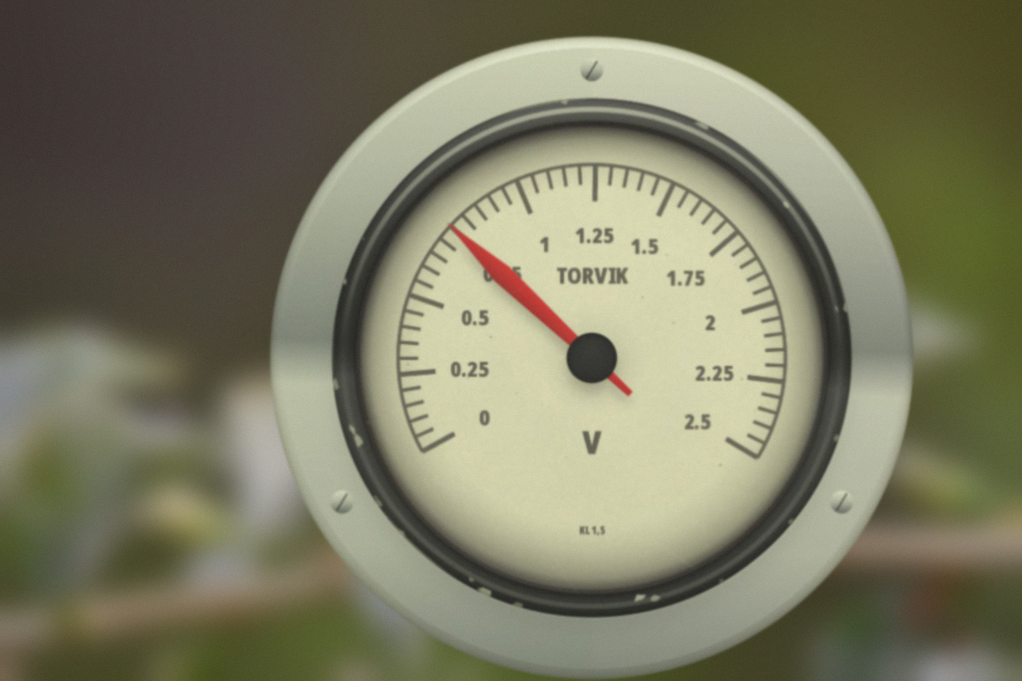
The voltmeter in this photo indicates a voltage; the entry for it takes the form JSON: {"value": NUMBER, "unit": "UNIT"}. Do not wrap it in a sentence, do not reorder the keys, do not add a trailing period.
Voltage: {"value": 0.75, "unit": "V"}
